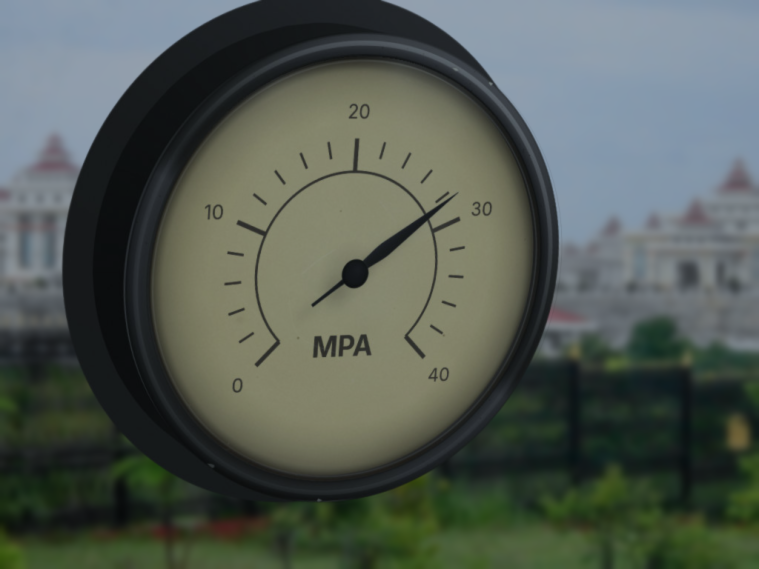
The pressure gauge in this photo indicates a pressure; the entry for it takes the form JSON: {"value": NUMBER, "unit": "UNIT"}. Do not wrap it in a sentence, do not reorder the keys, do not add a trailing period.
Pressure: {"value": 28, "unit": "MPa"}
